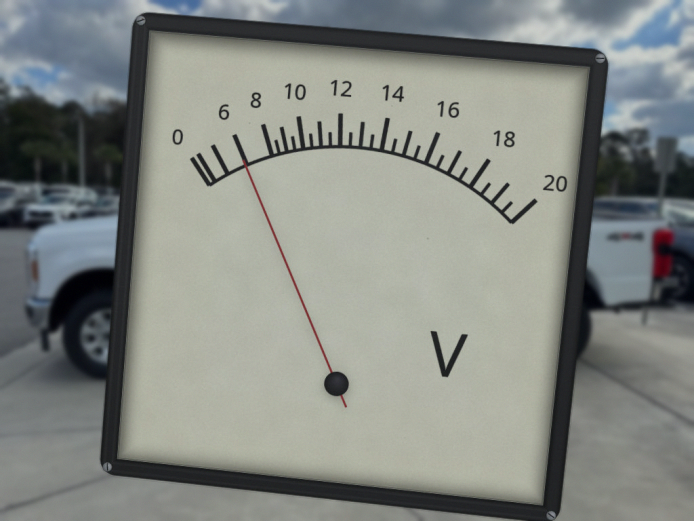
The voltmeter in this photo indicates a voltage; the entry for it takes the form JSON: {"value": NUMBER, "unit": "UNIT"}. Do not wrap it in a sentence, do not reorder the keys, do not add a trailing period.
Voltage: {"value": 6, "unit": "V"}
